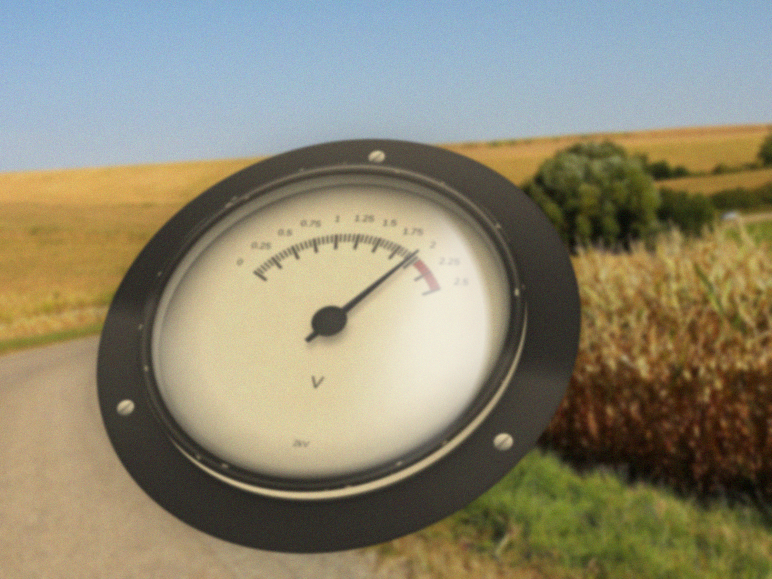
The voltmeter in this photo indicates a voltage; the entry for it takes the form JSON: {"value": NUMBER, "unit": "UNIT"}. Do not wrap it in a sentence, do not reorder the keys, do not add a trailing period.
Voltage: {"value": 2, "unit": "V"}
